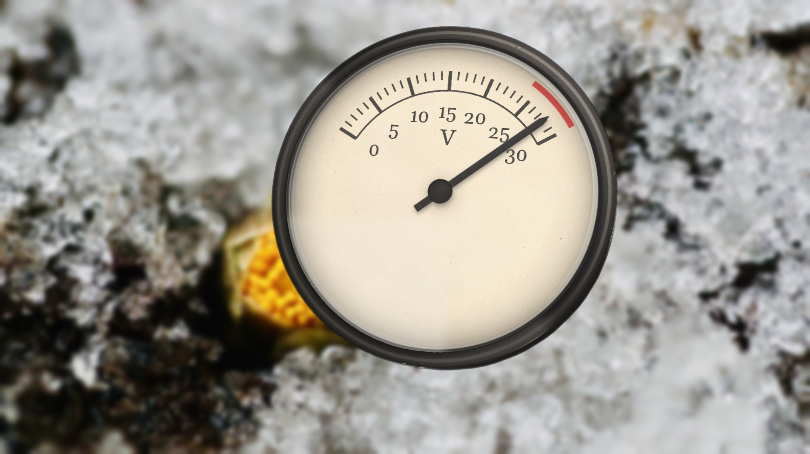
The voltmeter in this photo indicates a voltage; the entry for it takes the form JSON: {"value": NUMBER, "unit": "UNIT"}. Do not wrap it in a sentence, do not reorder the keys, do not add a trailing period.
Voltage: {"value": 28, "unit": "V"}
